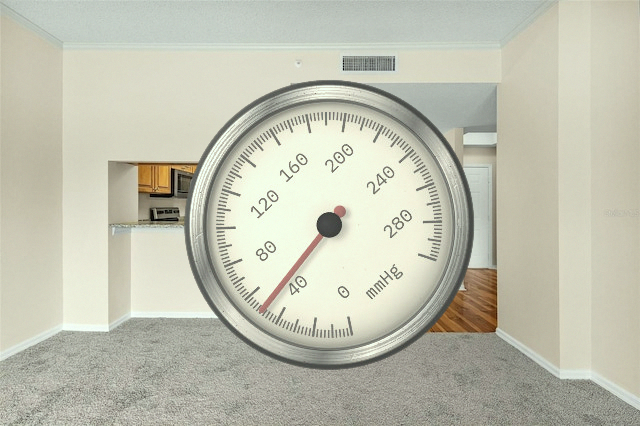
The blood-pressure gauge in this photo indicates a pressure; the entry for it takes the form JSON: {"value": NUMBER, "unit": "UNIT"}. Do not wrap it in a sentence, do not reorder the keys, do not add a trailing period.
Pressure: {"value": 50, "unit": "mmHg"}
